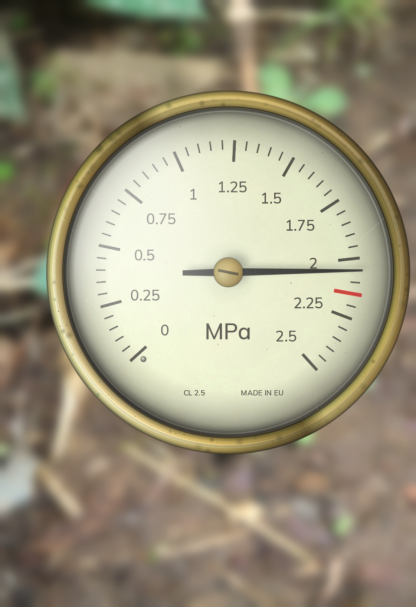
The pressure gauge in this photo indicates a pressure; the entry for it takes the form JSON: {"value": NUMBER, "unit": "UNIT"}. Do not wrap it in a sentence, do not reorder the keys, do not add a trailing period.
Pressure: {"value": 2.05, "unit": "MPa"}
